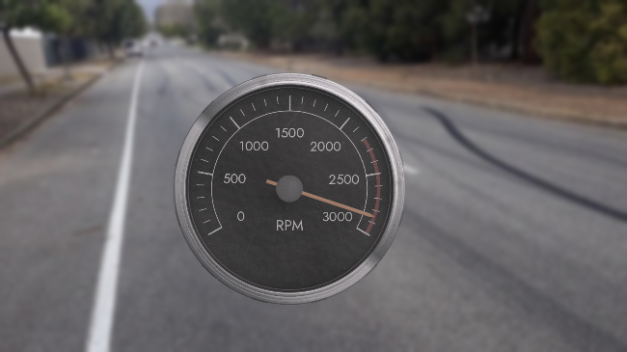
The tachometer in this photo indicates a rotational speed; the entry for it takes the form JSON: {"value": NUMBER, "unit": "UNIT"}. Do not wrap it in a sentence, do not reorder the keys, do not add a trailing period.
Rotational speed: {"value": 2850, "unit": "rpm"}
